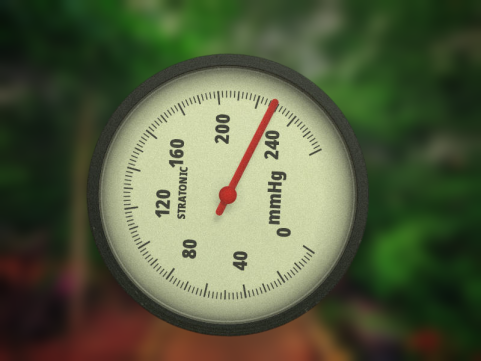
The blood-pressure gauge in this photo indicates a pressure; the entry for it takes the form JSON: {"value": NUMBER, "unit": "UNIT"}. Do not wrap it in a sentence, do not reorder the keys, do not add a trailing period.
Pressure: {"value": 228, "unit": "mmHg"}
